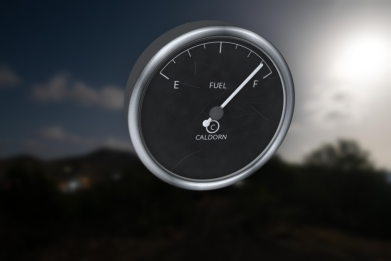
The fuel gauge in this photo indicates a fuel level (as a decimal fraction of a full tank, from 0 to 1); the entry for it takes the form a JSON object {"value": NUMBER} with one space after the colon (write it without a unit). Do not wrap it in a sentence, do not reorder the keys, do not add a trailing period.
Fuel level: {"value": 0.875}
